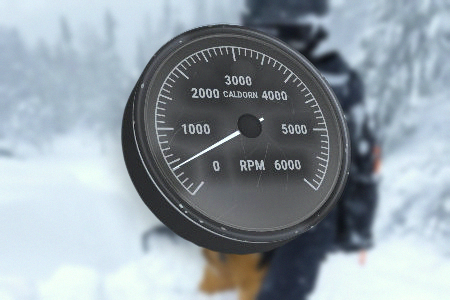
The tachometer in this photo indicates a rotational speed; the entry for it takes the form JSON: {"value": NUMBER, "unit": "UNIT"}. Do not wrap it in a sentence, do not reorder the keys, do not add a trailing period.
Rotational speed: {"value": 400, "unit": "rpm"}
